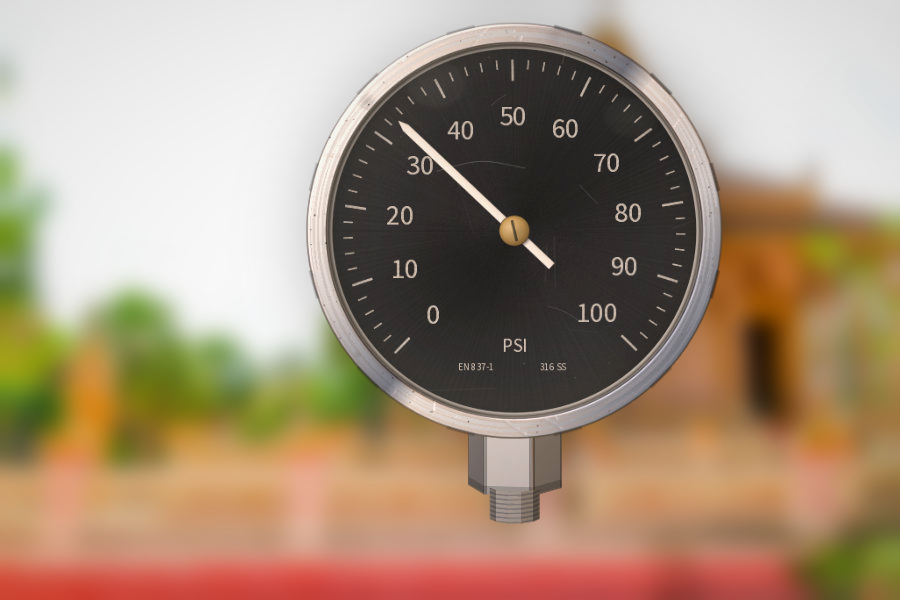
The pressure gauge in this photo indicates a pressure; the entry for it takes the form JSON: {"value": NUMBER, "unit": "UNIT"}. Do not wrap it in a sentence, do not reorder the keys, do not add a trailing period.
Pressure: {"value": 33, "unit": "psi"}
